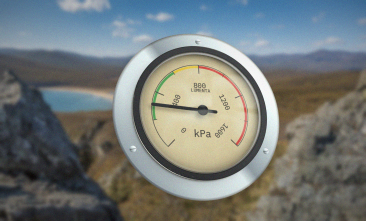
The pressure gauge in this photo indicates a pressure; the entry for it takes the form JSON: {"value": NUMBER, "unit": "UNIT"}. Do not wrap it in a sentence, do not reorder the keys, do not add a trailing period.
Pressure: {"value": 300, "unit": "kPa"}
